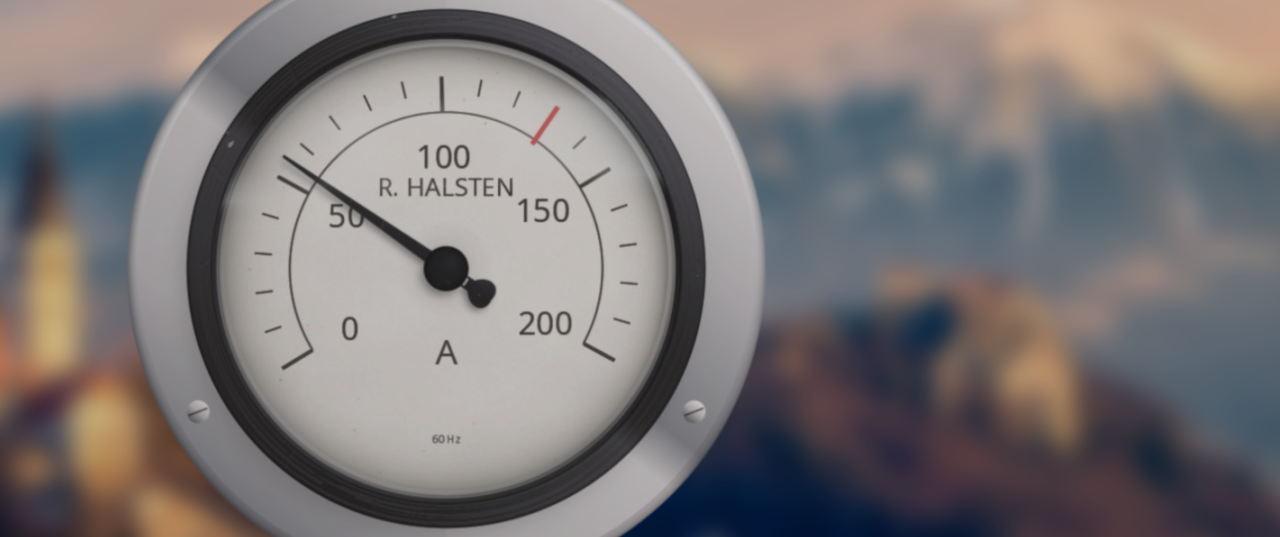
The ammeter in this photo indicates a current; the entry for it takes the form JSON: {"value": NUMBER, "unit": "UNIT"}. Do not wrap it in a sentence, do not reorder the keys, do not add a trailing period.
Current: {"value": 55, "unit": "A"}
